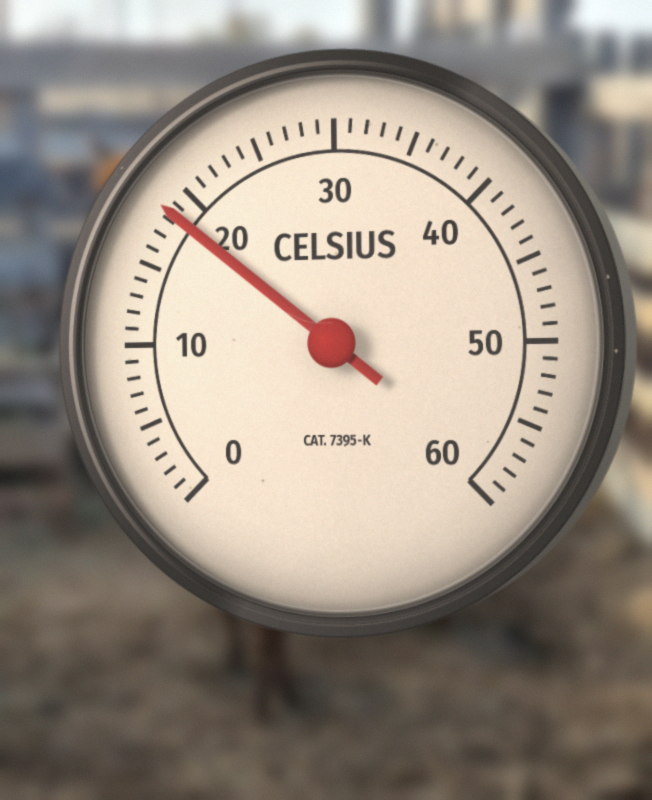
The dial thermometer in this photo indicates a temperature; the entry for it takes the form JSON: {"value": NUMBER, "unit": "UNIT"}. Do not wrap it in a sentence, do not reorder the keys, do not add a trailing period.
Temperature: {"value": 18.5, "unit": "°C"}
